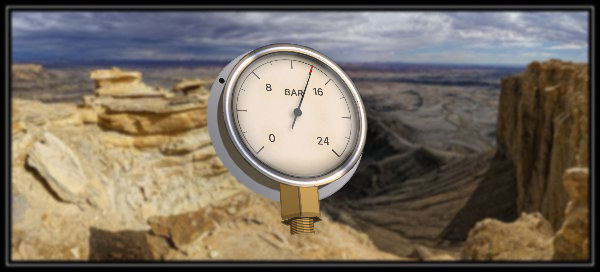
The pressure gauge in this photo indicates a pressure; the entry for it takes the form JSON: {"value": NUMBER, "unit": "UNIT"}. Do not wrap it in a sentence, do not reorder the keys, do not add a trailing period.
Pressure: {"value": 14, "unit": "bar"}
